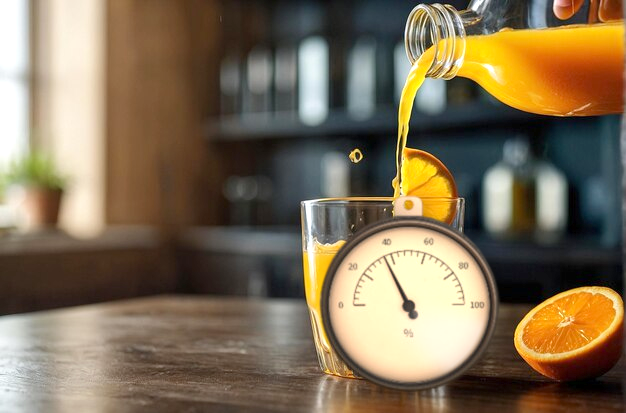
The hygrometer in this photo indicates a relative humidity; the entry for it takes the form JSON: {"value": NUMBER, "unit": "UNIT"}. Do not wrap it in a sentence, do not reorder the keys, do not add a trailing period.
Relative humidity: {"value": 36, "unit": "%"}
